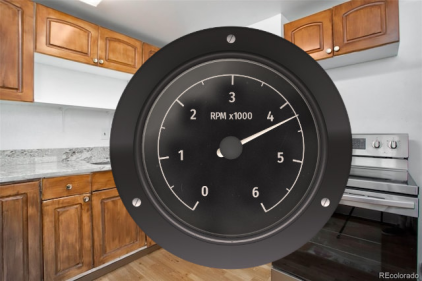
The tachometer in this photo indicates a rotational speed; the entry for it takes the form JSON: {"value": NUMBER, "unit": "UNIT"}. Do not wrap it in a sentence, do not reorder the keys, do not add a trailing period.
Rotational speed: {"value": 4250, "unit": "rpm"}
